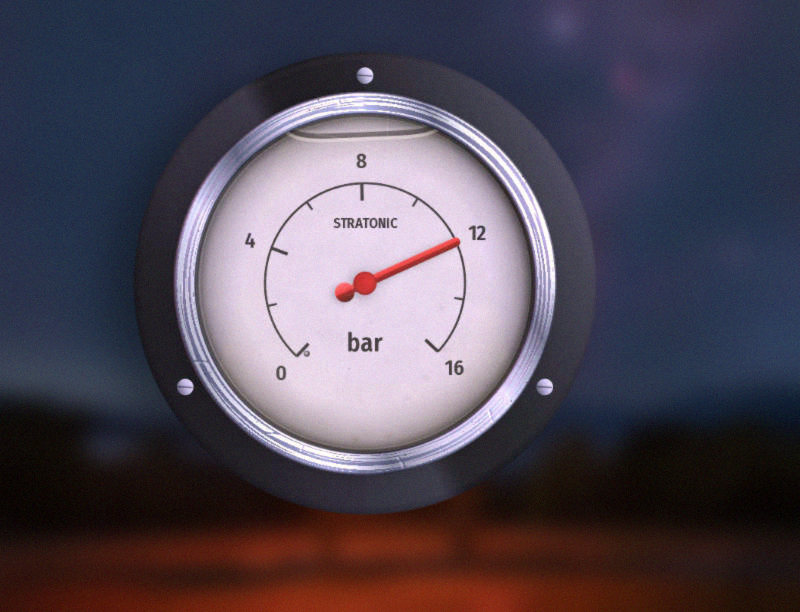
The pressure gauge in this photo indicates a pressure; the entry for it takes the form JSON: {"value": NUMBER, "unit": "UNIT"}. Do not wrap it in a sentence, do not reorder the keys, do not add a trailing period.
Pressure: {"value": 12, "unit": "bar"}
